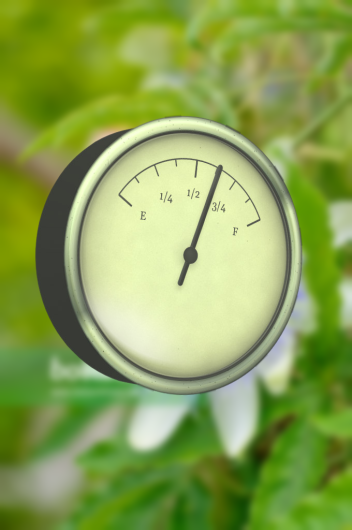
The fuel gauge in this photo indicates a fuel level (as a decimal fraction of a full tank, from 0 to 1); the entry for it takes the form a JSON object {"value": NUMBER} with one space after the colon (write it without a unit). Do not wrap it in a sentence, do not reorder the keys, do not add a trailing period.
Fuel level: {"value": 0.625}
